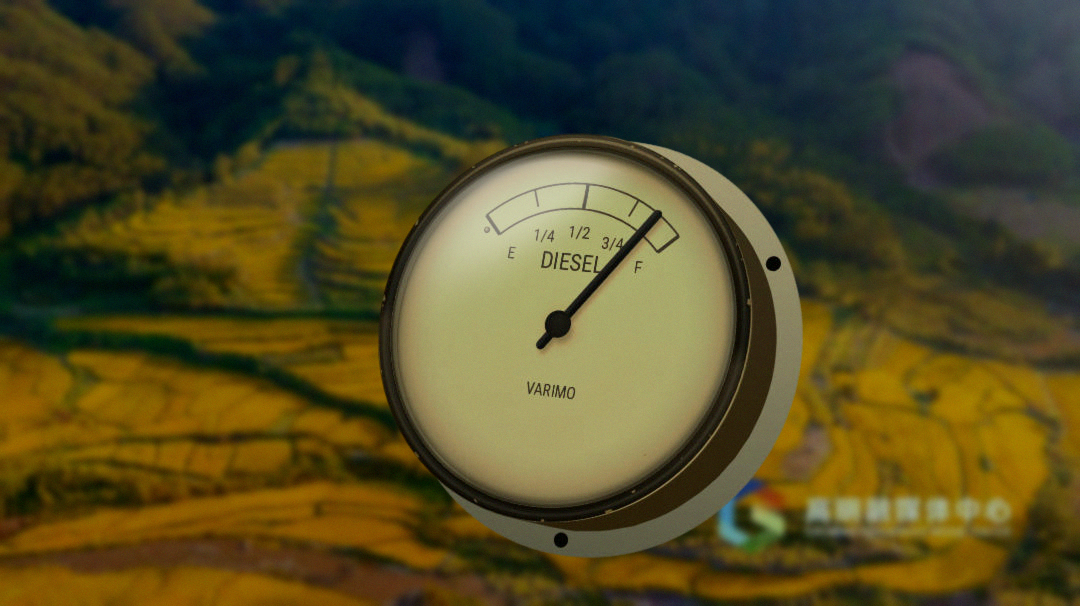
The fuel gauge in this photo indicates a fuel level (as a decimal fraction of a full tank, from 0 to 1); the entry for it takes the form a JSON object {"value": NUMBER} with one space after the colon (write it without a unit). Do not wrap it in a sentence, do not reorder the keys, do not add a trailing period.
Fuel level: {"value": 0.875}
